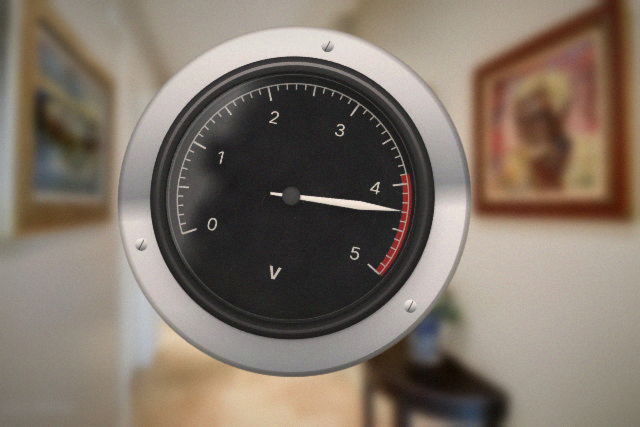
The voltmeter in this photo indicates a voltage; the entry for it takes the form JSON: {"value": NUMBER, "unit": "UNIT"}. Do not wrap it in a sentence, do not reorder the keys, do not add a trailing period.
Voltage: {"value": 4.3, "unit": "V"}
